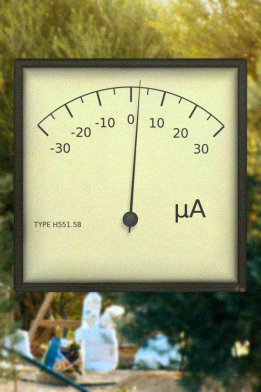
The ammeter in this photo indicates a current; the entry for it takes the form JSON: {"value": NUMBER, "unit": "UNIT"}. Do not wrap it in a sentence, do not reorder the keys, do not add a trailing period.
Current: {"value": 2.5, "unit": "µA"}
